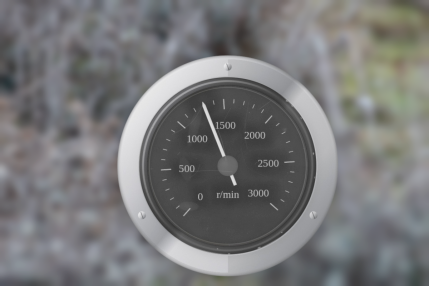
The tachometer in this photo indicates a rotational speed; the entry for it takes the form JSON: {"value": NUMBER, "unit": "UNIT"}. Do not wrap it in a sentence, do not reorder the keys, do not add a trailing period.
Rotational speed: {"value": 1300, "unit": "rpm"}
